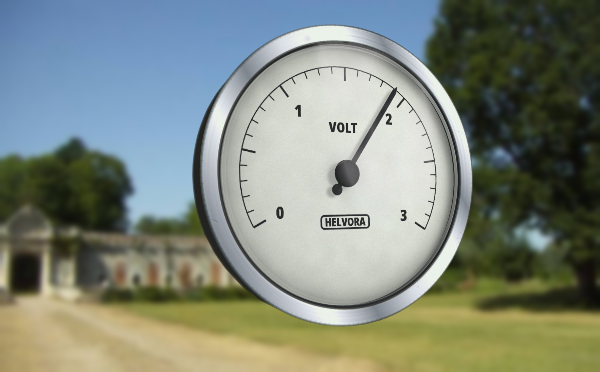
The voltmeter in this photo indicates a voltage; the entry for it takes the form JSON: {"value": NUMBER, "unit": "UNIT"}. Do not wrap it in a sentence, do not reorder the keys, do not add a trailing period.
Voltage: {"value": 1.9, "unit": "V"}
